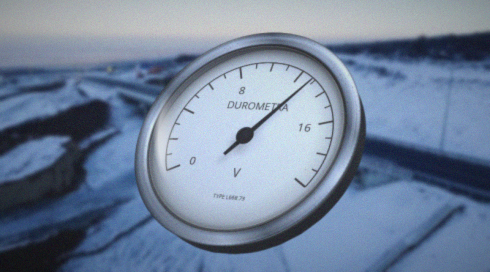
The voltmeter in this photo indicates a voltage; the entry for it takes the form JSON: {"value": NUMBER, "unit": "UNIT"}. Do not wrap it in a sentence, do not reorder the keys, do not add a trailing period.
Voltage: {"value": 13, "unit": "V"}
